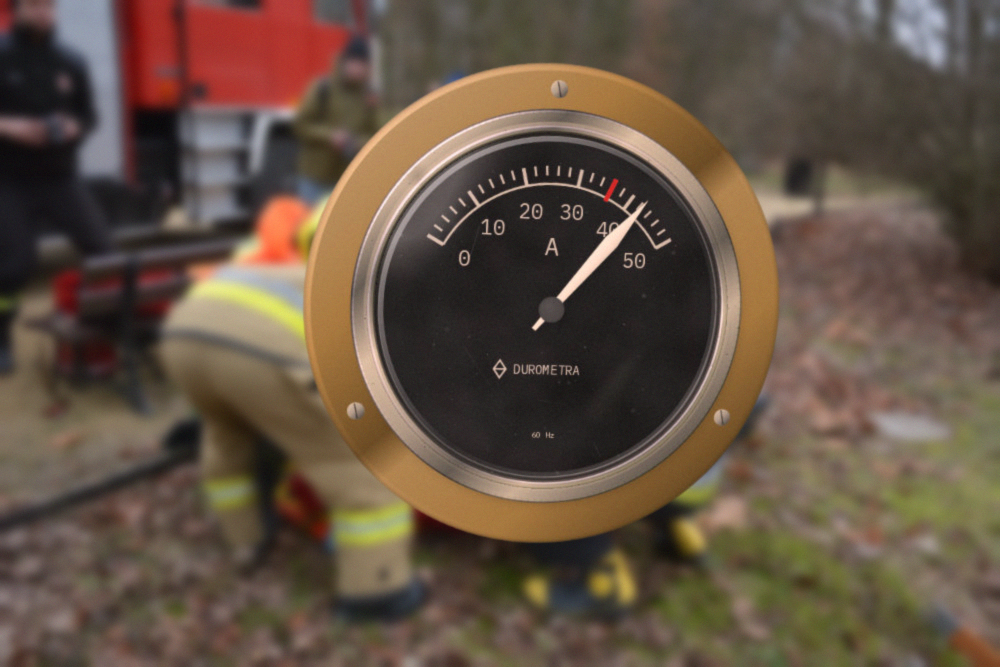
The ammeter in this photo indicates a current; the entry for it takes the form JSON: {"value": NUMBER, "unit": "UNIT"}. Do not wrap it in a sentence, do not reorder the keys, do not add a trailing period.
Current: {"value": 42, "unit": "A"}
